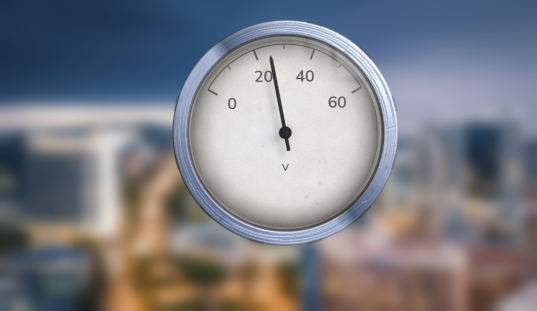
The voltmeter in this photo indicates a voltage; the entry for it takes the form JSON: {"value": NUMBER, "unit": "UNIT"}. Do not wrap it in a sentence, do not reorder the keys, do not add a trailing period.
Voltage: {"value": 25, "unit": "V"}
